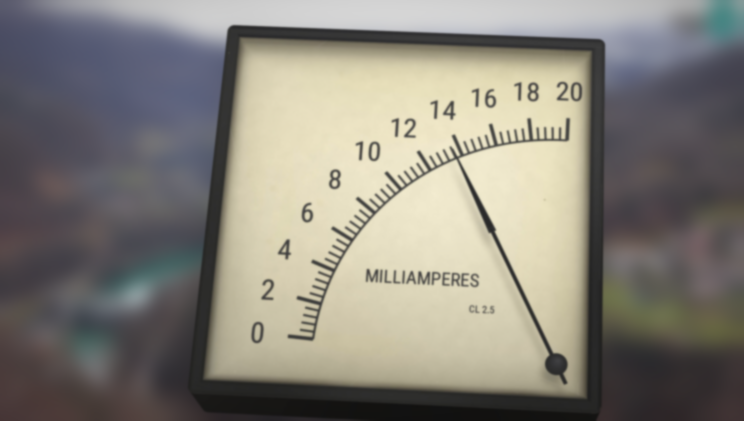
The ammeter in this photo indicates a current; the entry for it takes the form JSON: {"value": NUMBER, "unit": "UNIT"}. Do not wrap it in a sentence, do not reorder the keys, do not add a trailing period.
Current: {"value": 13.6, "unit": "mA"}
